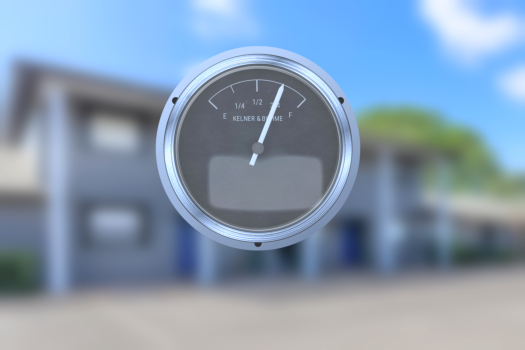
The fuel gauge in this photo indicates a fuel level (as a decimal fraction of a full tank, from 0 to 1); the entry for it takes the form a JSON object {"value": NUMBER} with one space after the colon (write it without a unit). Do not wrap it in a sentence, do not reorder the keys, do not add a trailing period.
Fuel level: {"value": 0.75}
